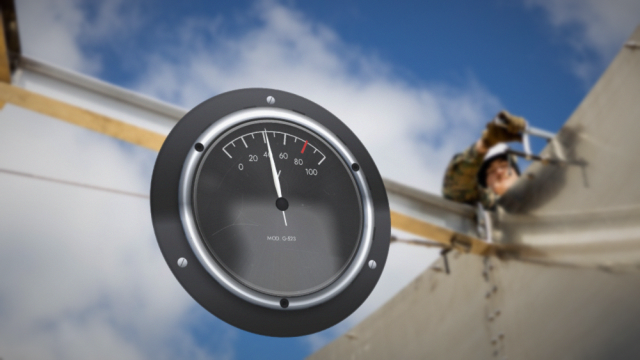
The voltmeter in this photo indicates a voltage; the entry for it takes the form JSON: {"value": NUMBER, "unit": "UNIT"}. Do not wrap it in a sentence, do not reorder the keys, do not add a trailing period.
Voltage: {"value": 40, "unit": "V"}
